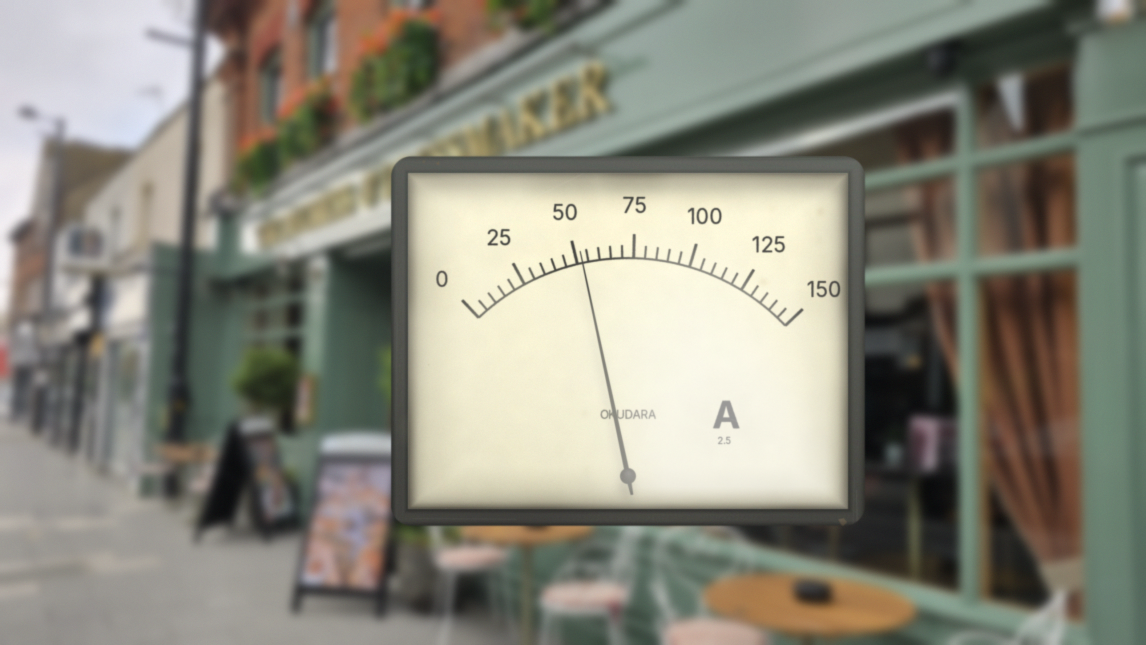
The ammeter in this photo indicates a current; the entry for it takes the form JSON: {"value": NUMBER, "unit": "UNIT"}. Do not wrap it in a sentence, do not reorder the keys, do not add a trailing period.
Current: {"value": 52.5, "unit": "A"}
